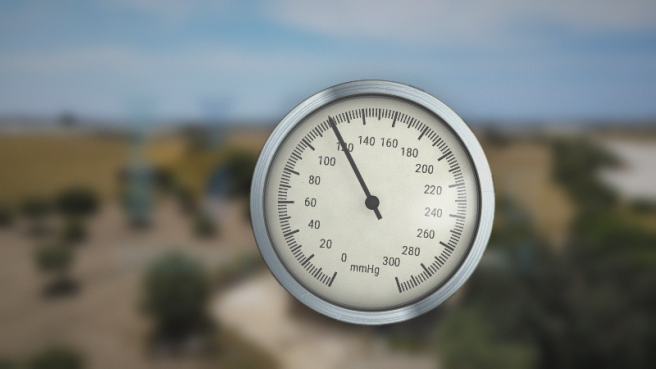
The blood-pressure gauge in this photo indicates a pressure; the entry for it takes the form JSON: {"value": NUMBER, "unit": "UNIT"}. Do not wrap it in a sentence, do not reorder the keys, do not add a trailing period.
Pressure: {"value": 120, "unit": "mmHg"}
